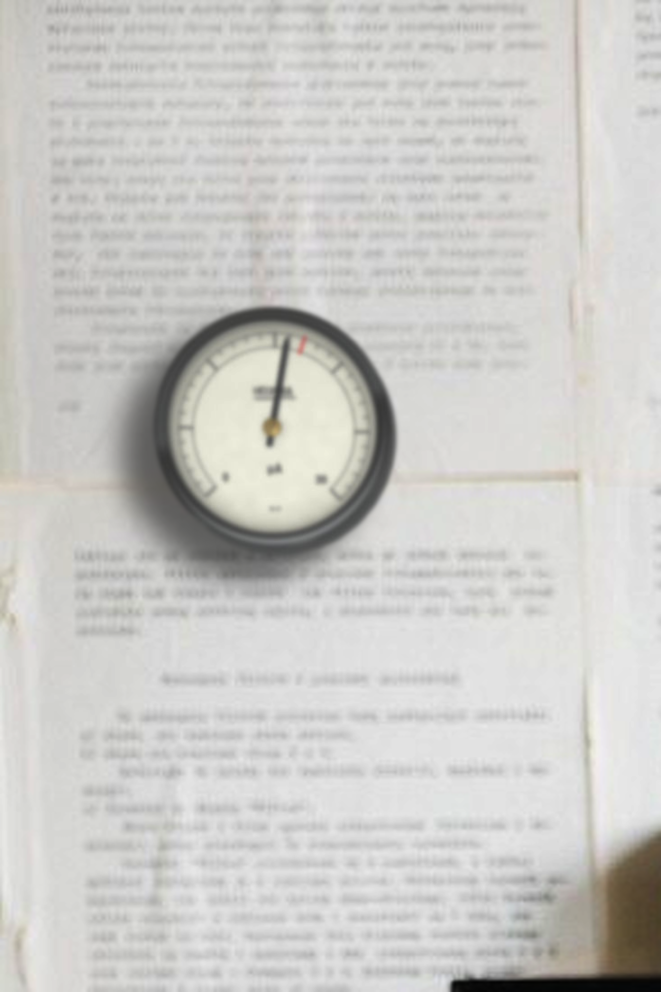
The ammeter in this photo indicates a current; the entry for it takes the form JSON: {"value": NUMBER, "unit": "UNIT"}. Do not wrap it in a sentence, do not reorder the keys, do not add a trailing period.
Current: {"value": 16, "unit": "µA"}
